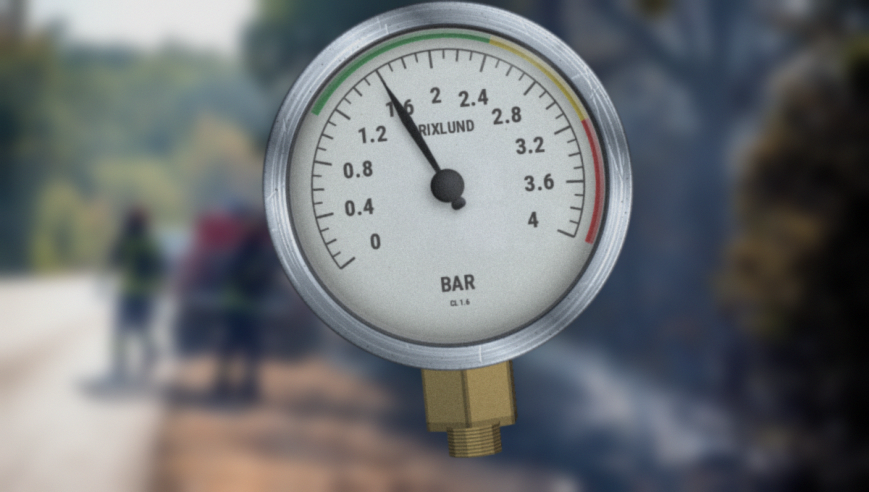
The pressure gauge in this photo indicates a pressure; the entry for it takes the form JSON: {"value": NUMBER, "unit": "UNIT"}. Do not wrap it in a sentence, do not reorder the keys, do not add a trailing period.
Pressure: {"value": 1.6, "unit": "bar"}
